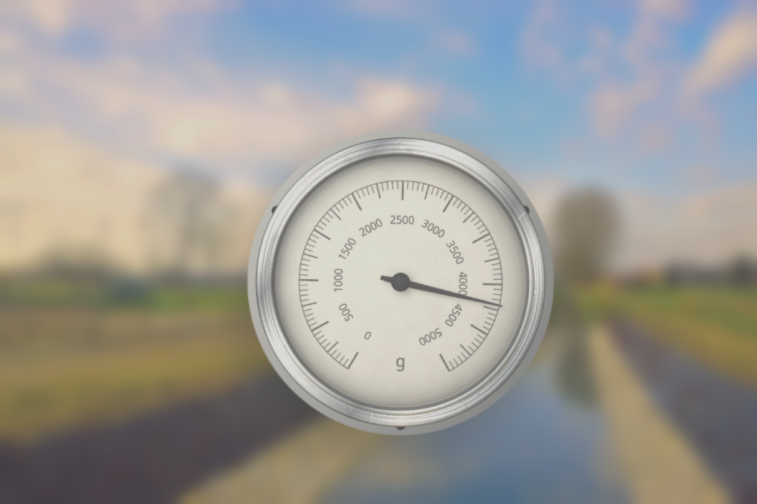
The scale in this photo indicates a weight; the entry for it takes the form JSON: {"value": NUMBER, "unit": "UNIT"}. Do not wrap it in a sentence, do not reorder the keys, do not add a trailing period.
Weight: {"value": 4200, "unit": "g"}
